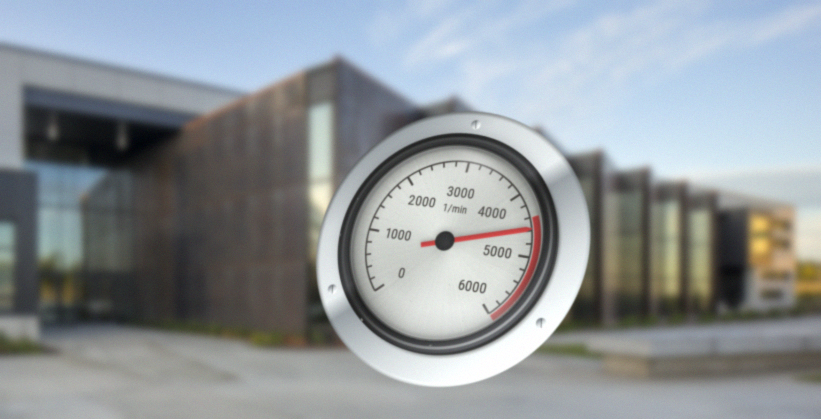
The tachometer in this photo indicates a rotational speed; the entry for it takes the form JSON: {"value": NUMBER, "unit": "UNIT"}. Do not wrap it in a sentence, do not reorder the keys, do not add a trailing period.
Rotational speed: {"value": 4600, "unit": "rpm"}
